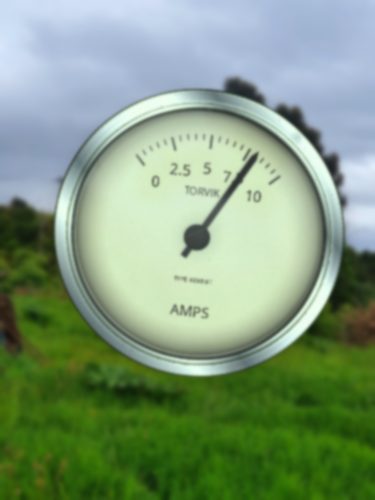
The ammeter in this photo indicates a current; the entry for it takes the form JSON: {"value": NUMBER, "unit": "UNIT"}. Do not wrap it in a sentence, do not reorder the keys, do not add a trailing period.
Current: {"value": 8, "unit": "A"}
